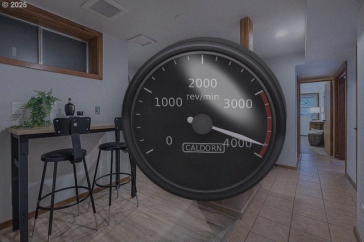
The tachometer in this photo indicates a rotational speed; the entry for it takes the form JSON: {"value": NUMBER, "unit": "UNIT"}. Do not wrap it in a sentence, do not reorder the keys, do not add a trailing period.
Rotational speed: {"value": 3800, "unit": "rpm"}
